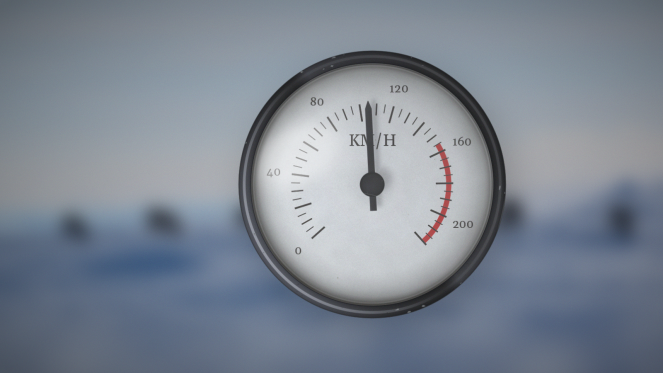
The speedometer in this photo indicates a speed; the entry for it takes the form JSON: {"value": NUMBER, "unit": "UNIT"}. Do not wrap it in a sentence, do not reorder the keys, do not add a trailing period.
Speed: {"value": 105, "unit": "km/h"}
